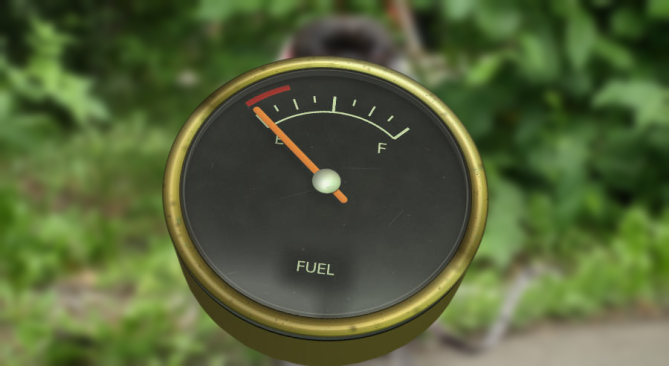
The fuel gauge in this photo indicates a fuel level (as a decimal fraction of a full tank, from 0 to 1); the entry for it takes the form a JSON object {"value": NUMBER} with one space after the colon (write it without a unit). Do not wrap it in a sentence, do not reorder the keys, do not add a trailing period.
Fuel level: {"value": 0}
